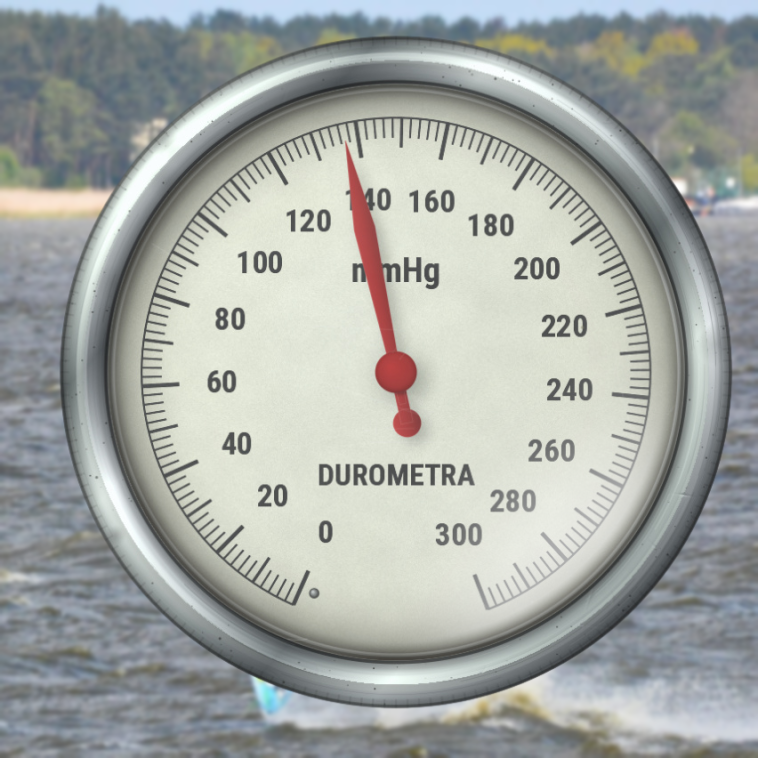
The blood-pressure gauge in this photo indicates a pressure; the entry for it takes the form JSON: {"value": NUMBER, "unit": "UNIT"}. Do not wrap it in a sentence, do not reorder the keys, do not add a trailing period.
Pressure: {"value": 137, "unit": "mmHg"}
